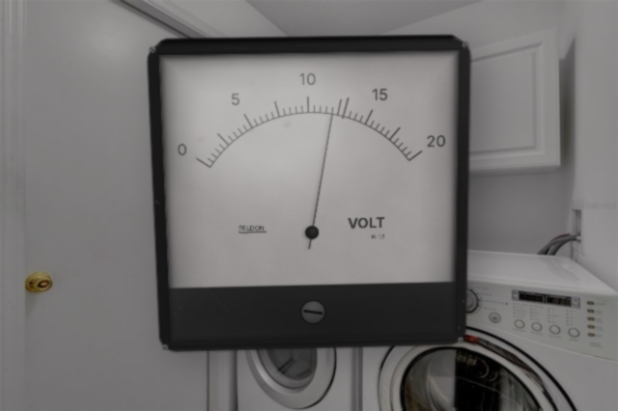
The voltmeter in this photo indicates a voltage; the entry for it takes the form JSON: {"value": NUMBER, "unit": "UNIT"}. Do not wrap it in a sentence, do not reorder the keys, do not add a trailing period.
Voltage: {"value": 12, "unit": "V"}
